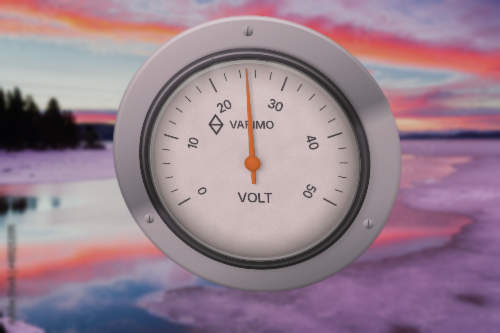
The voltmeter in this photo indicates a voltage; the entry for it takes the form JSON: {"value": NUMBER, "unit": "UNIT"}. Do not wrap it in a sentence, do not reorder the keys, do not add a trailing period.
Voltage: {"value": 25, "unit": "V"}
